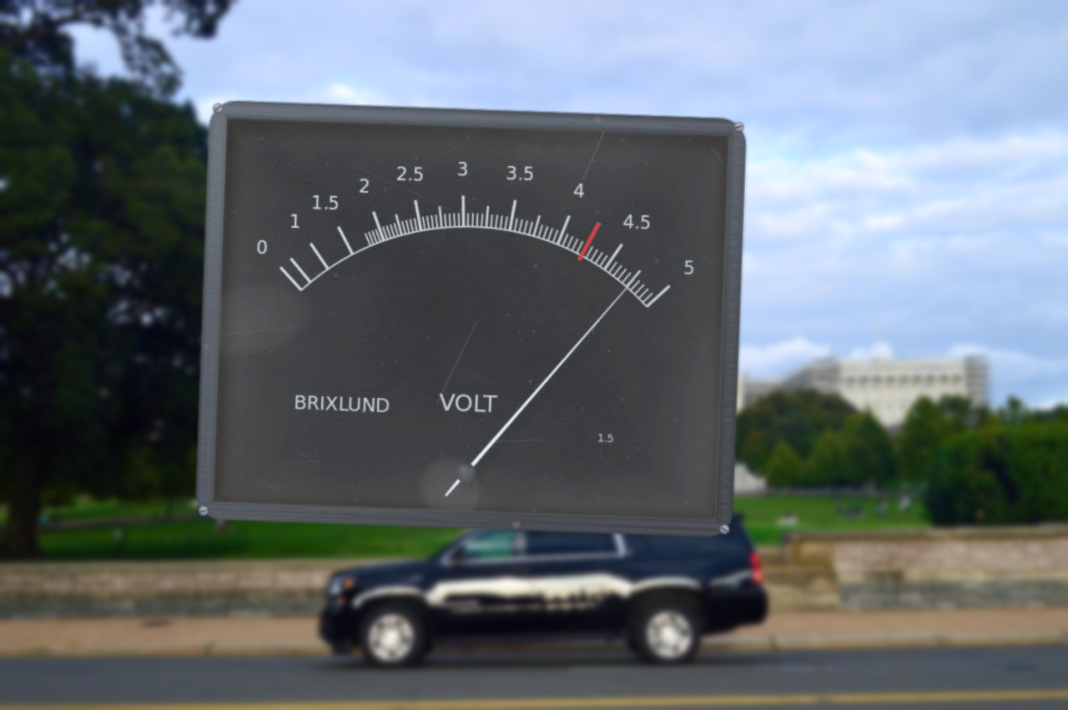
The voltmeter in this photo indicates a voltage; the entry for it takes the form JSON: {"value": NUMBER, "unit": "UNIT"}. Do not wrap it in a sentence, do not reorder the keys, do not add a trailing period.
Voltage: {"value": 4.75, "unit": "V"}
